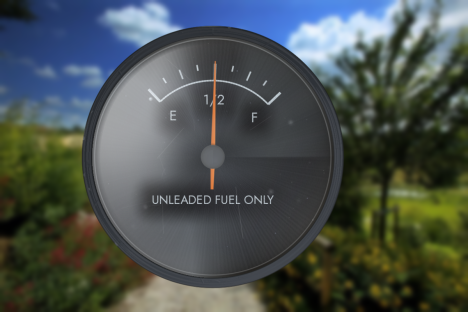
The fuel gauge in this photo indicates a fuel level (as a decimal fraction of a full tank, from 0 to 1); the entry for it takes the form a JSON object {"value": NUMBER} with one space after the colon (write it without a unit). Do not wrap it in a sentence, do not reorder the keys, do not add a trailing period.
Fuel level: {"value": 0.5}
